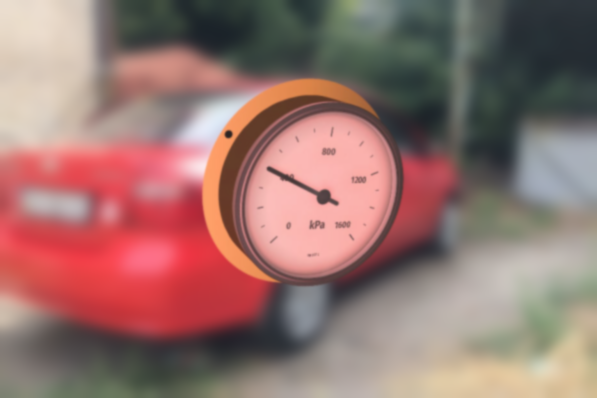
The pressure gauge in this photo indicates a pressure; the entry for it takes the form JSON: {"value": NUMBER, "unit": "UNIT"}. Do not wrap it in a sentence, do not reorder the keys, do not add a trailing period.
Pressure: {"value": 400, "unit": "kPa"}
